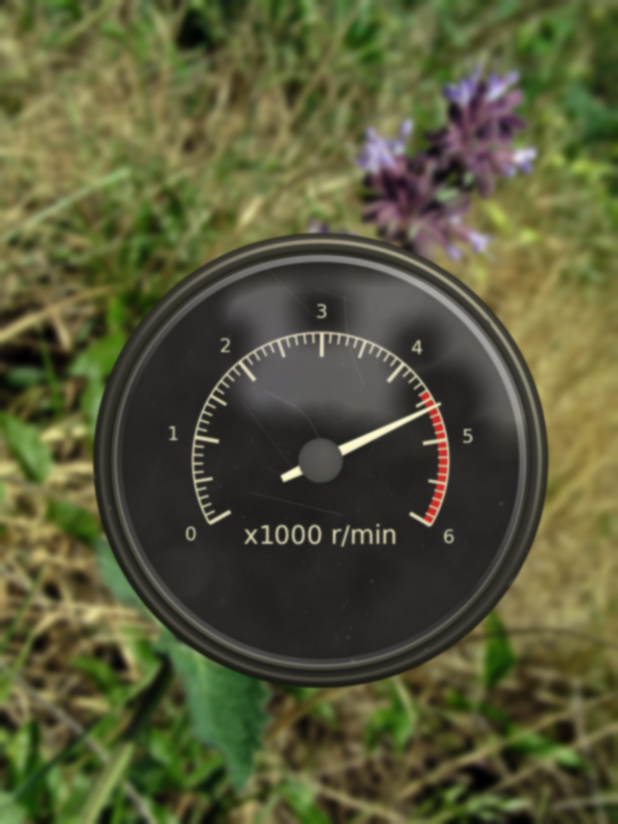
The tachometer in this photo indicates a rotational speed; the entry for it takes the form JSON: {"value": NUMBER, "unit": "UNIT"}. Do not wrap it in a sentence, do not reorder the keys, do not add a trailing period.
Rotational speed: {"value": 4600, "unit": "rpm"}
